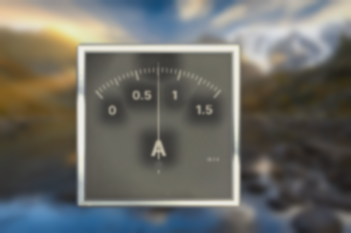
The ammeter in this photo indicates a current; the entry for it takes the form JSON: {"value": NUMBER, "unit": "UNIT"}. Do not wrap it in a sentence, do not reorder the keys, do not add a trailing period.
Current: {"value": 0.75, "unit": "A"}
